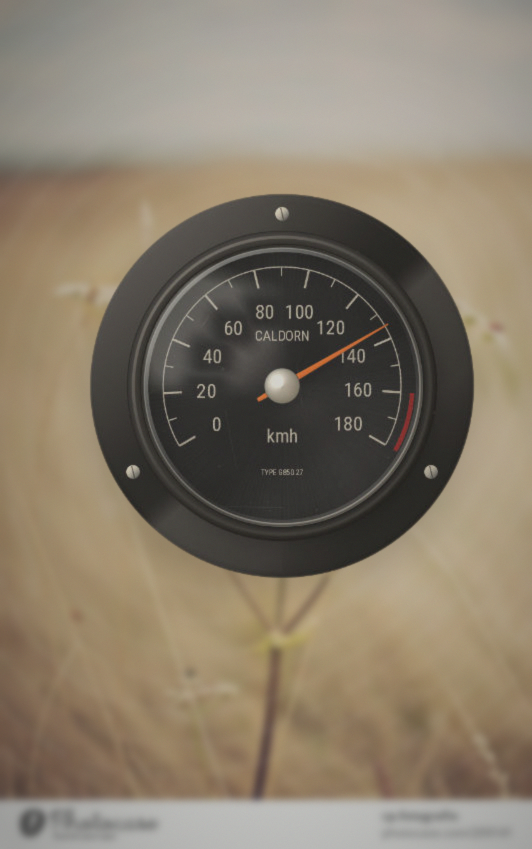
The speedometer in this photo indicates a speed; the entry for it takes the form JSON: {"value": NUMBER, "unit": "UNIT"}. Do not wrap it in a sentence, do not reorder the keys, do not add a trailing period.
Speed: {"value": 135, "unit": "km/h"}
